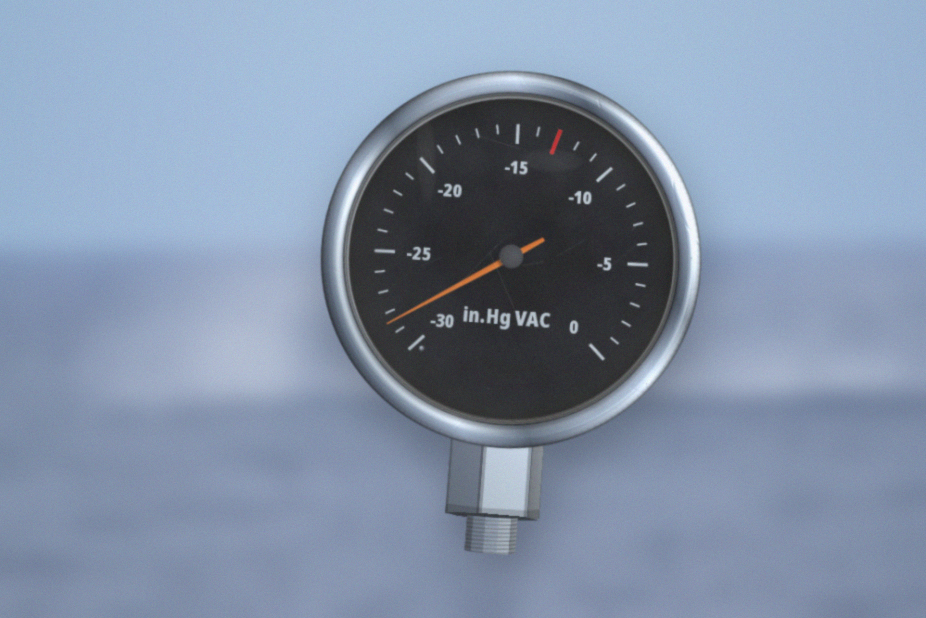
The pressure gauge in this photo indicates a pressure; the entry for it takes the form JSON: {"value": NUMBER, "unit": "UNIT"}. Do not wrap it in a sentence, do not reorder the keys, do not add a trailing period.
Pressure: {"value": -28.5, "unit": "inHg"}
